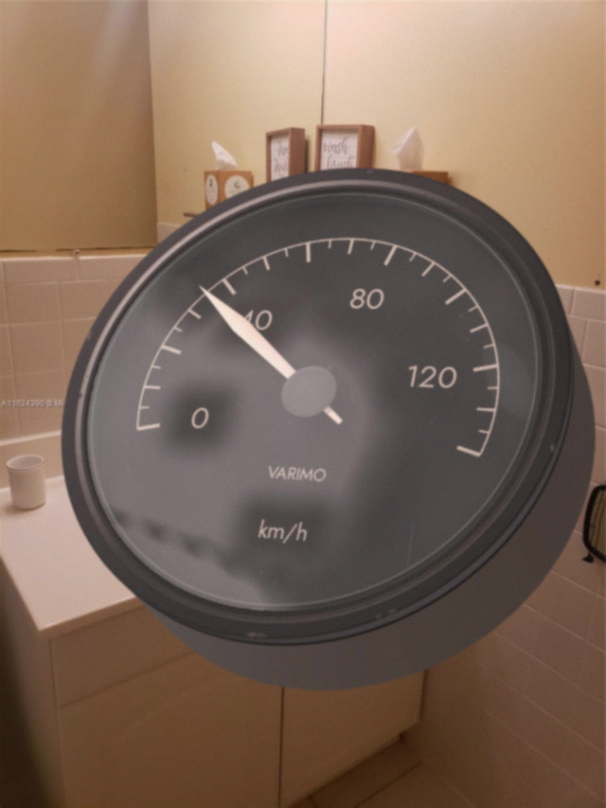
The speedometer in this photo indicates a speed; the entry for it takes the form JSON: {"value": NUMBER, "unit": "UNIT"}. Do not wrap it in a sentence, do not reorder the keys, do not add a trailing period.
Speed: {"value": 35, "unit": "km/h"}
